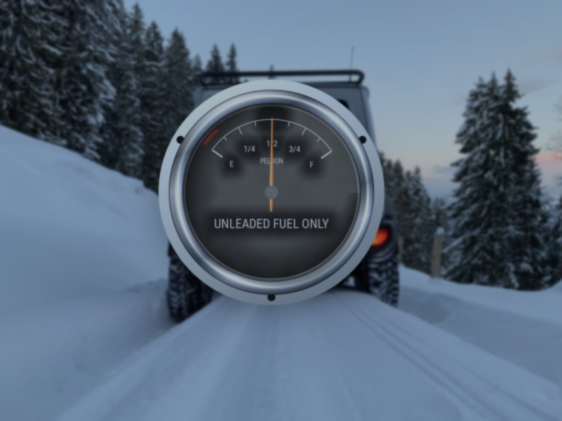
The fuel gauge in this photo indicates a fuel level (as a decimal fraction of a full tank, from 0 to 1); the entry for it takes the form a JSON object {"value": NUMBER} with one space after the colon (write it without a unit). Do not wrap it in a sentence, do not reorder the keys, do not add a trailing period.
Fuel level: {"value": 0.5}
